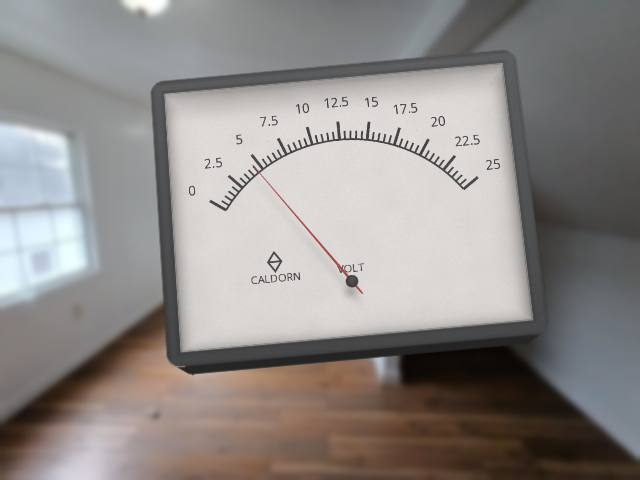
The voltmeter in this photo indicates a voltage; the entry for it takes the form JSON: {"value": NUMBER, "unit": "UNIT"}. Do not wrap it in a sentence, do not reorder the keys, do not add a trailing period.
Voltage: {"value": 4.5, "unit": "V"}
